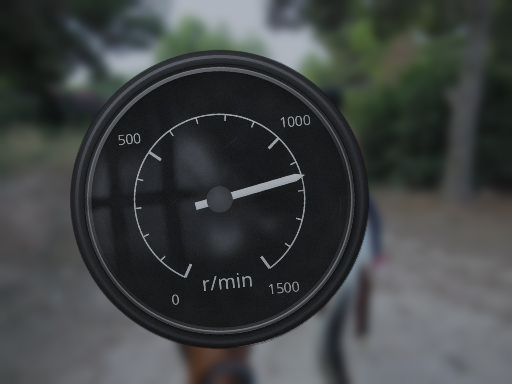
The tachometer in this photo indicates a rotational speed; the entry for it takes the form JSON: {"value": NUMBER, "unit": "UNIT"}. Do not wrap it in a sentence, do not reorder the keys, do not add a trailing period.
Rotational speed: {"value": 1150, "unit": "rpm"}
